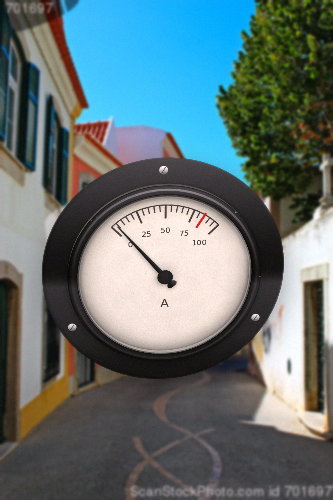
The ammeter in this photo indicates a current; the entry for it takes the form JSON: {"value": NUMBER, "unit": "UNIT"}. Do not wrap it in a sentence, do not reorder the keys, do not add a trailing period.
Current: {"value": 5, "unit": "A"}
